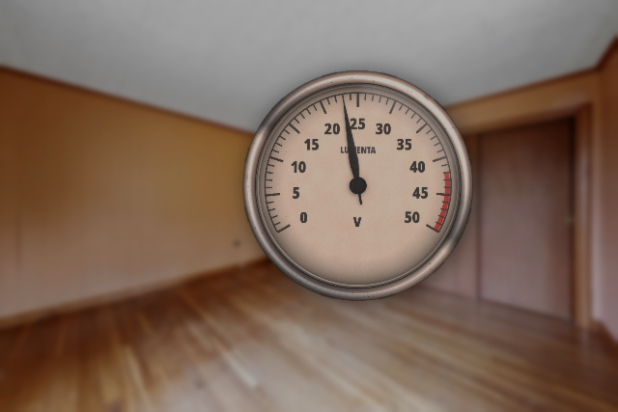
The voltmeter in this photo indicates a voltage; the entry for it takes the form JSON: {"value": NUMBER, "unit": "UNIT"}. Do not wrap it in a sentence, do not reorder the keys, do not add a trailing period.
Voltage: {"value": 23, "unit": "V"}
